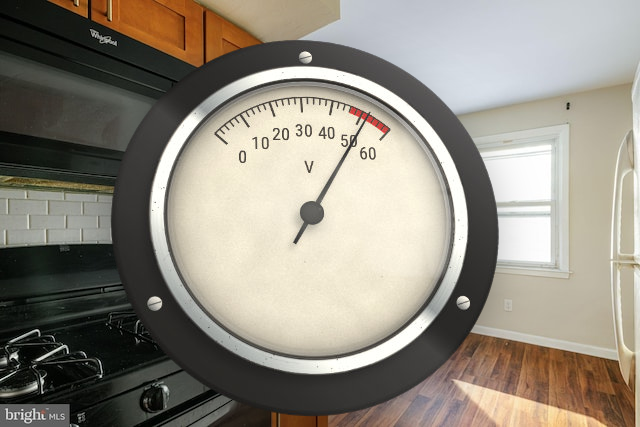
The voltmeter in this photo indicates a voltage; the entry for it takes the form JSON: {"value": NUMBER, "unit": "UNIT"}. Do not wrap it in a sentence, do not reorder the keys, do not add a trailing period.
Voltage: {"value": 52, "unit": "V"}
